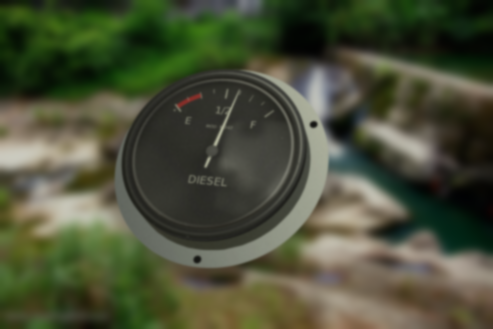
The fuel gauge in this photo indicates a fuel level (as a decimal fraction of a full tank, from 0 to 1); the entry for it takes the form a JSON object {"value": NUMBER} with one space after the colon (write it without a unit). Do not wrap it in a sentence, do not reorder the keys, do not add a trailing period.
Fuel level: {"value": 0.625}
